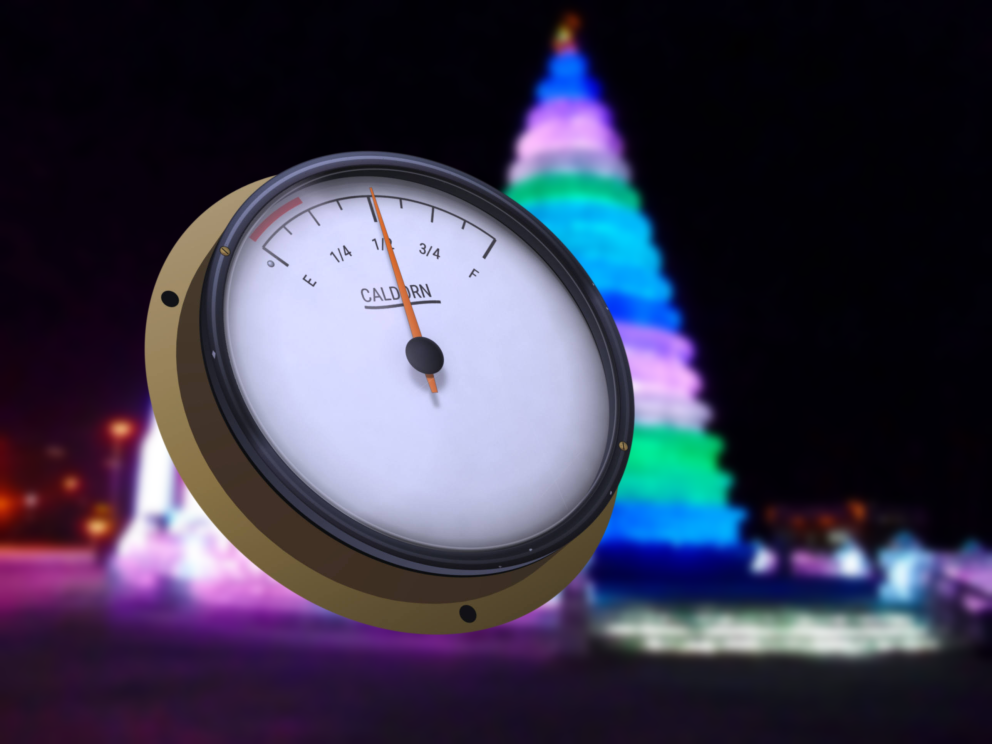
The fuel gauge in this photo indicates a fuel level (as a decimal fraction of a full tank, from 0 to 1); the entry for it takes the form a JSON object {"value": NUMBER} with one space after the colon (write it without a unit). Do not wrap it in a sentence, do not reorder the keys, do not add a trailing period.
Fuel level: {"value": 0.5}
